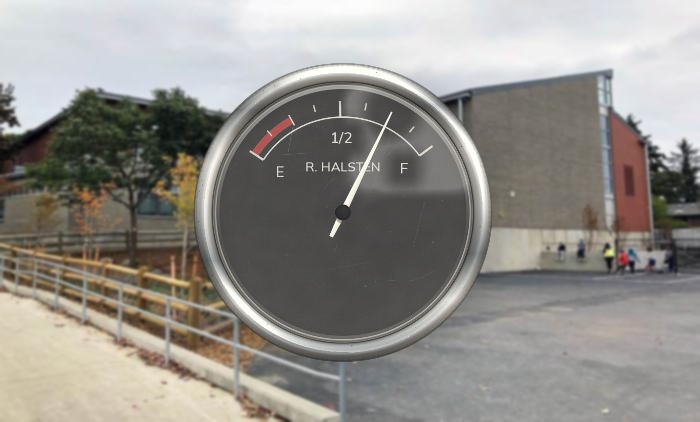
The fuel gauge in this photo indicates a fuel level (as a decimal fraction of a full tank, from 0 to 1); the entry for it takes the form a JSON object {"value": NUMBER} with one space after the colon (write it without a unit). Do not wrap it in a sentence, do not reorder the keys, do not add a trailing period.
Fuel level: {"value": 0.75}
